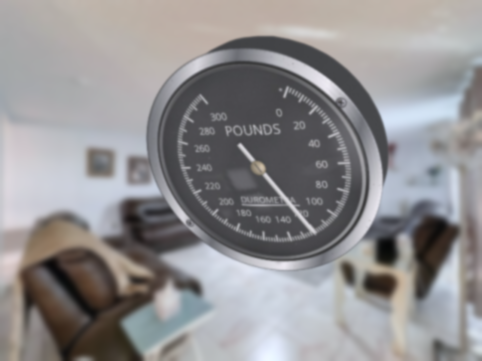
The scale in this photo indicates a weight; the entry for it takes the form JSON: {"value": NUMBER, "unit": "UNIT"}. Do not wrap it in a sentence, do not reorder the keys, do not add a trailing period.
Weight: {"value": 120, "unit": "lb"}
